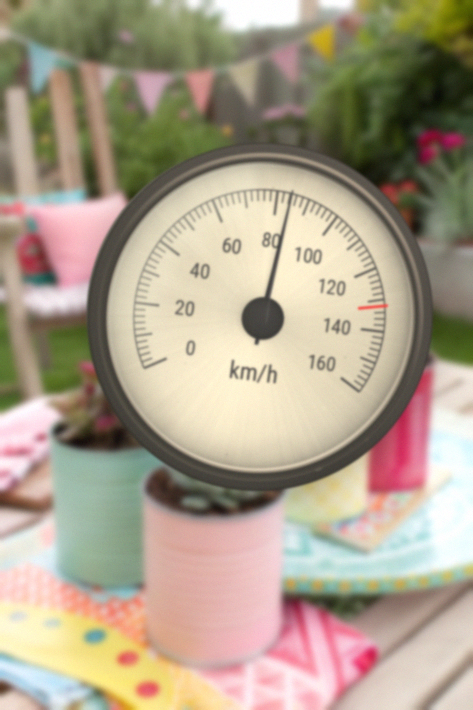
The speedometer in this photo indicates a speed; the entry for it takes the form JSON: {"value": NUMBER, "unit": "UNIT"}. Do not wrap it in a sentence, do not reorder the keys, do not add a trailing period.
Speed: {"value": 84, "unit": "km/h"}
